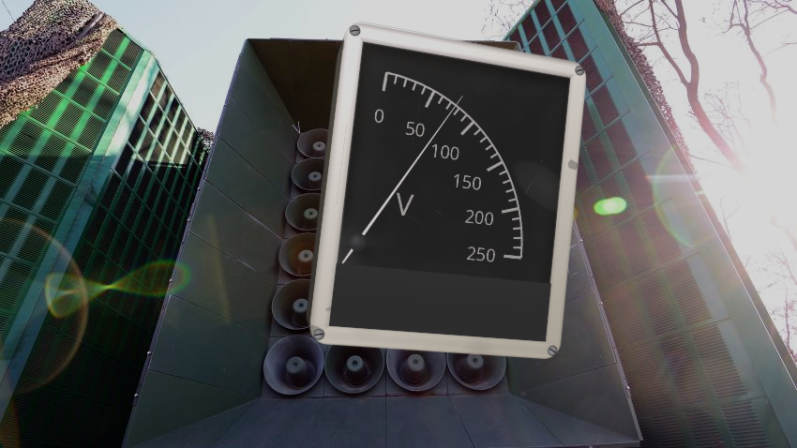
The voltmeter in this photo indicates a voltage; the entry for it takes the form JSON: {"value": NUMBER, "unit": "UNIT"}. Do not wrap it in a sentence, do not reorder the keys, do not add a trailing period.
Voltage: {"value": 75, "unit": "V"}
